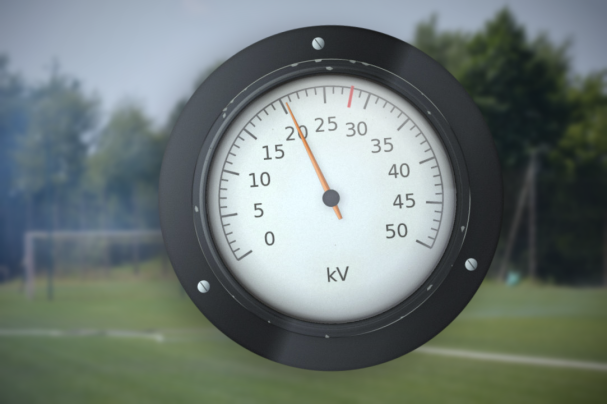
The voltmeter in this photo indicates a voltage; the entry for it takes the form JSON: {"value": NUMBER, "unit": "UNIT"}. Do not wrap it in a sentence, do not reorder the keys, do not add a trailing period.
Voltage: {"value": 20.5, "unit": "kV"}
